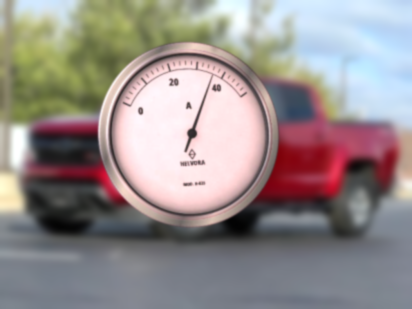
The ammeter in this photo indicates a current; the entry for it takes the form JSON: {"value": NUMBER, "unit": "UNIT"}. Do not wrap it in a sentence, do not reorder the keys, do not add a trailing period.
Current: {"value": 36, "unit": "A"}
